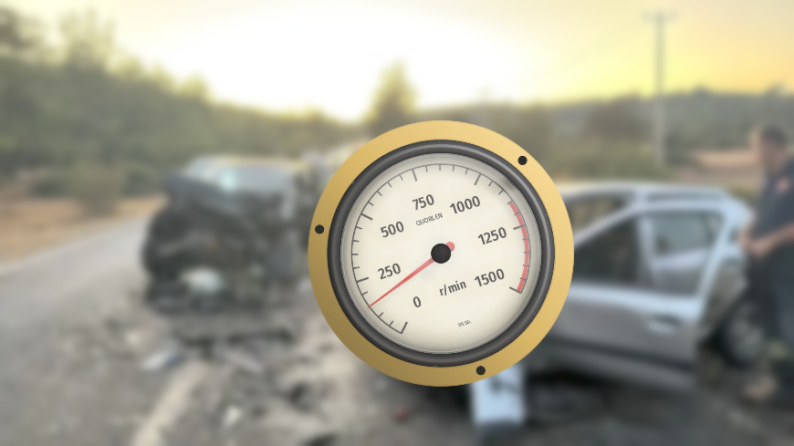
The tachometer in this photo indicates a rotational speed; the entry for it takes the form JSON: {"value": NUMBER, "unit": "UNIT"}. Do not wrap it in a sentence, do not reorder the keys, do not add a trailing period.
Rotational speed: {"value": 150, "unit": "rpm"}
